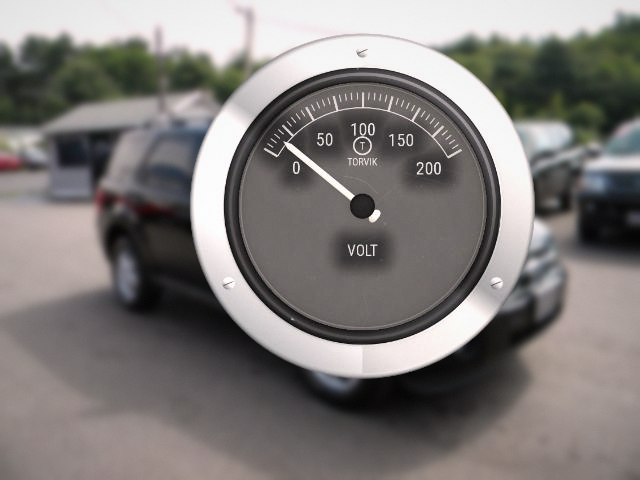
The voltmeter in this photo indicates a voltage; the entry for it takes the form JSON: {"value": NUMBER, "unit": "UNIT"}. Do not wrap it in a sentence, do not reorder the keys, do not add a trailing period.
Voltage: {"value": 15, "unit": "V"}
